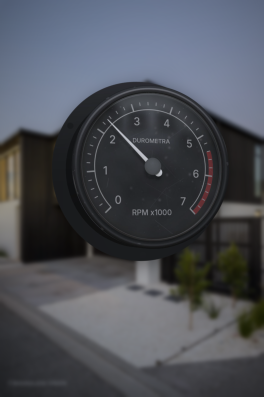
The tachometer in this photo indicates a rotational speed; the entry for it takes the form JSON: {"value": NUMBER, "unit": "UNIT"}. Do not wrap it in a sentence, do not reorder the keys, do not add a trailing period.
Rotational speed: {"value": 2300, "unit": "rpm"}
